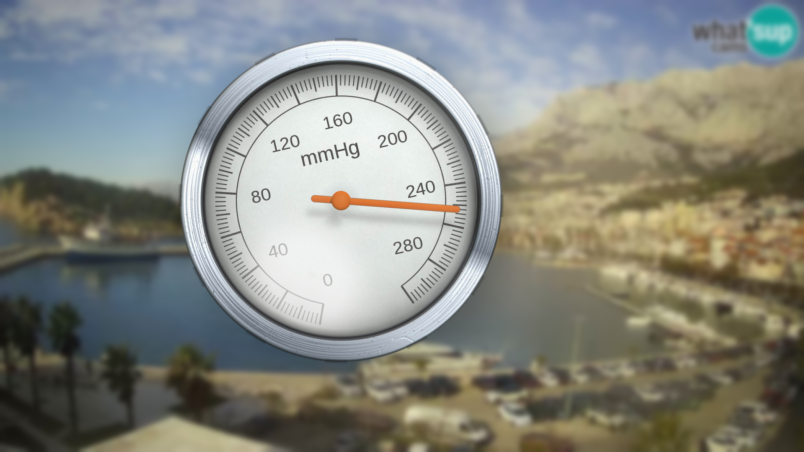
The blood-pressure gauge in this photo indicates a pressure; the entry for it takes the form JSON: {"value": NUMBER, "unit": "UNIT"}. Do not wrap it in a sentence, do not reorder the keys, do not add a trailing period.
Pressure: {"value": 252, "unit": "mmHg"}
